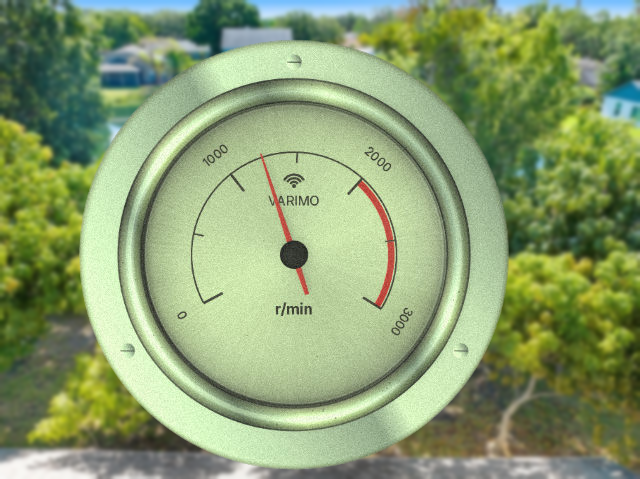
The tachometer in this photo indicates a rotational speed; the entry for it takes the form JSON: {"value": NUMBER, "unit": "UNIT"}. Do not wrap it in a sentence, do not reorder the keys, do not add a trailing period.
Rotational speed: {"value": 1250, "unit": "rpm"}
